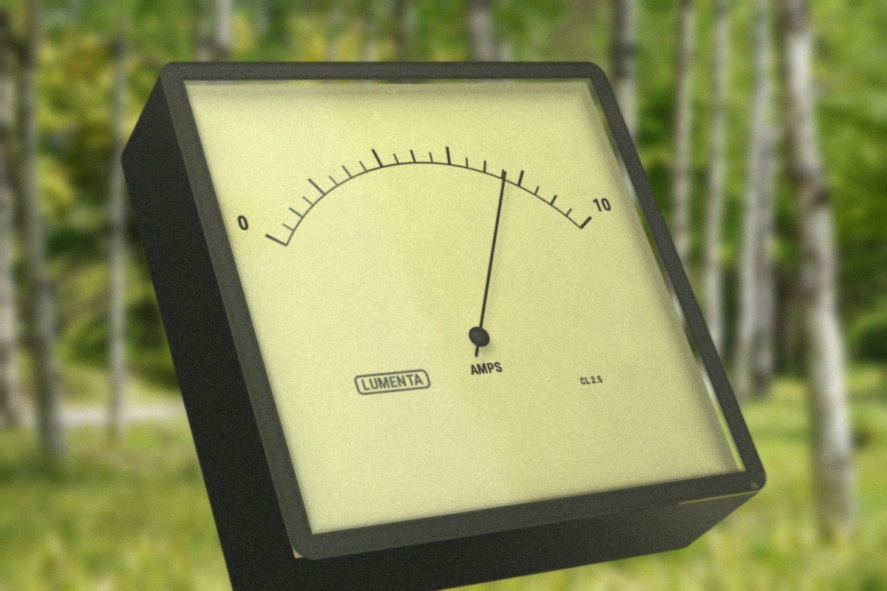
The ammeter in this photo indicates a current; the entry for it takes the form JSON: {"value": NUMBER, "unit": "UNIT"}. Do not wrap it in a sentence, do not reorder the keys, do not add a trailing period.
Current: {"value": 7.5, "unit": "A"}
